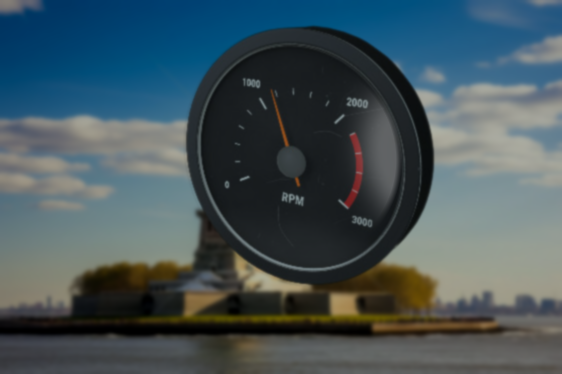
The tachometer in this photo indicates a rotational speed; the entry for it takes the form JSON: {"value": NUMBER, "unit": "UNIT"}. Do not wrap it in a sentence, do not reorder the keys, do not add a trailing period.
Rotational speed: {"value": 1200, "unit": "rpm"}
